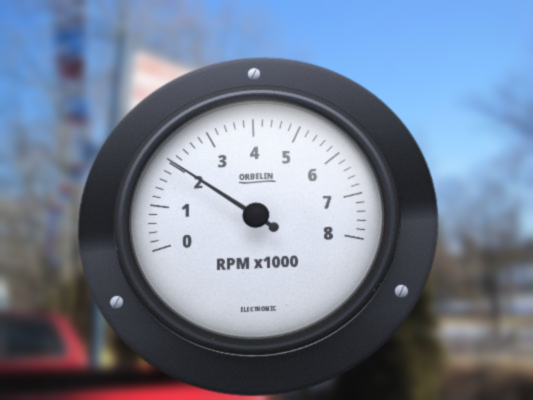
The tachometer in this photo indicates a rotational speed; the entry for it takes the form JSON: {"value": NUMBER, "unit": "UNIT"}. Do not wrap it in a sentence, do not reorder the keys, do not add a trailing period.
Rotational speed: {"value": 2000, "unit": "rpm"}
